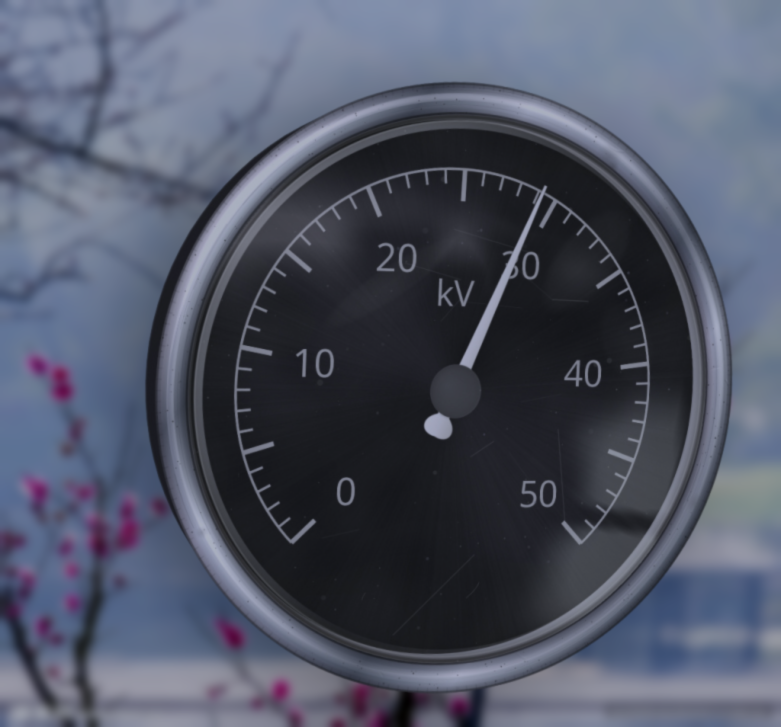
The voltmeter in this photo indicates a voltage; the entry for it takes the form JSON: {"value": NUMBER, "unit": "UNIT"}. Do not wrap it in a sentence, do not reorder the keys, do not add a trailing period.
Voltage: {"value": 29, "unit": "kV"}
